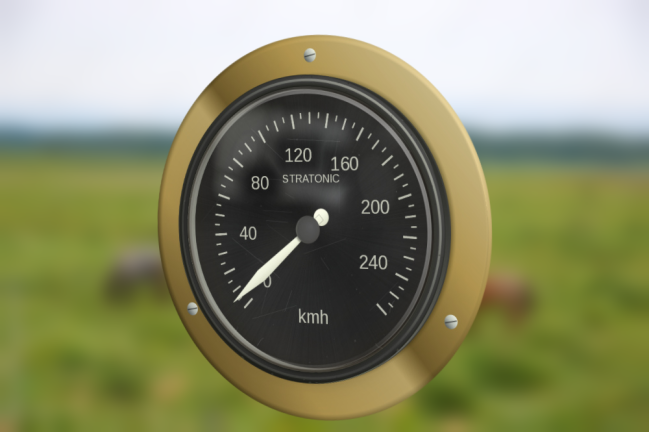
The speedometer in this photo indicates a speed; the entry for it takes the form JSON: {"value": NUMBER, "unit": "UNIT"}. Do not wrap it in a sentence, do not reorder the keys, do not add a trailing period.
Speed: {"value": 5, "unit": "km/h"}
